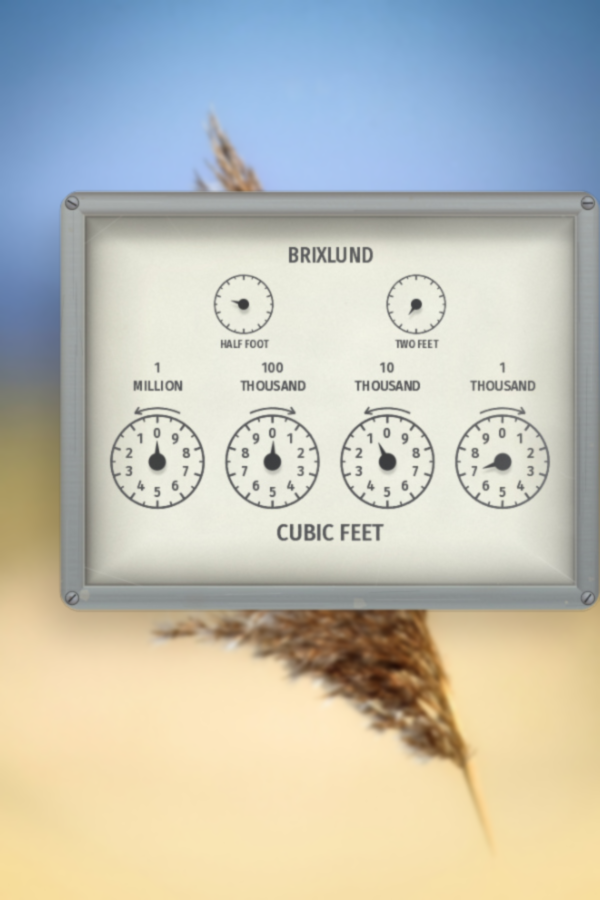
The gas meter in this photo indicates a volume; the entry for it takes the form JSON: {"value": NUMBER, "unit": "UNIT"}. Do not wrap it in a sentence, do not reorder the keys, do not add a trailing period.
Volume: {"value": 700, "unit": "ft³"}
